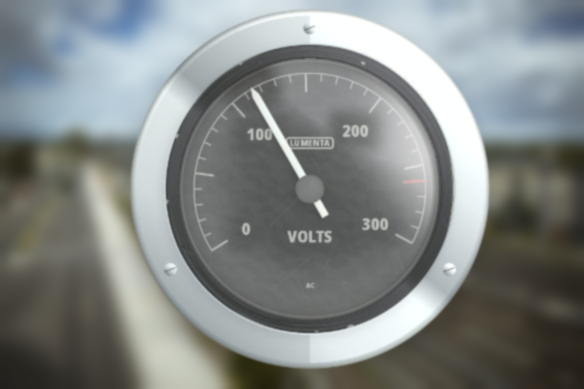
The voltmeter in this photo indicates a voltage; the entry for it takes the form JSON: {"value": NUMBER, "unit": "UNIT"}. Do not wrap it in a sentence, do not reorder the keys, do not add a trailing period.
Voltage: {"value": 115, "unit": "V"}
